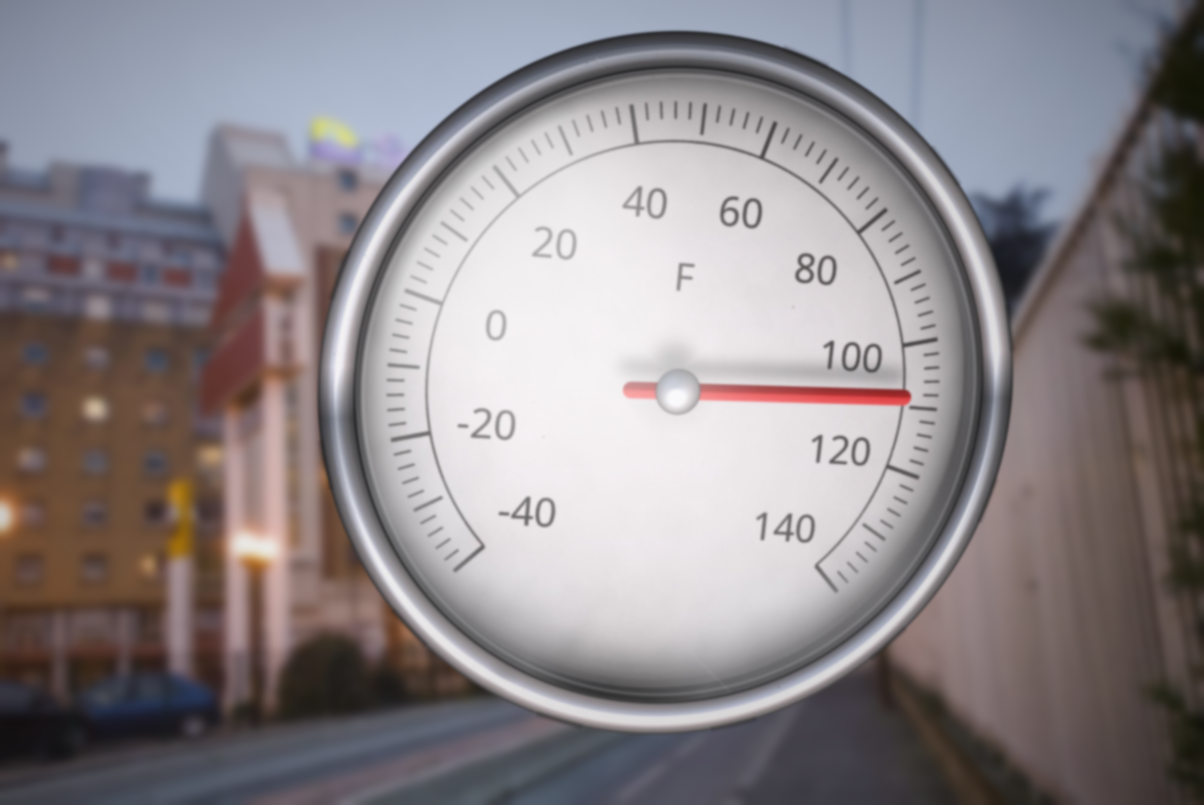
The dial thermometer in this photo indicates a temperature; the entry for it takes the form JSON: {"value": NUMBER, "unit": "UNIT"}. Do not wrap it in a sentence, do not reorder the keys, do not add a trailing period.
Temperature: {"value": 108, "unit": "°F"}
